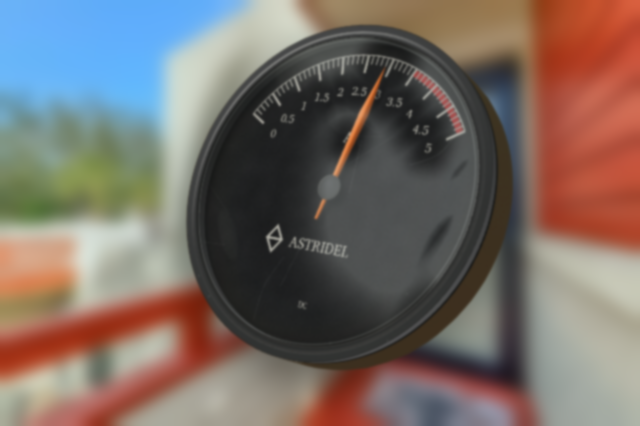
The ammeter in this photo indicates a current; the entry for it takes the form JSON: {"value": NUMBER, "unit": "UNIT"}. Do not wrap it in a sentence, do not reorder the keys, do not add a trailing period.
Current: {"value": 3, "unit": "A"}
